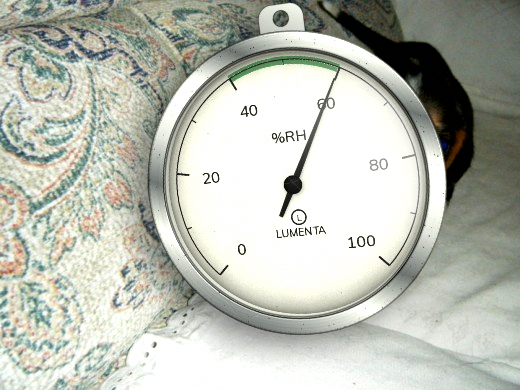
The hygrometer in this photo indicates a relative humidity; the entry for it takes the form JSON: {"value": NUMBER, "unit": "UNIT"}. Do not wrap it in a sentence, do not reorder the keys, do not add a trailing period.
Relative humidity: {"value": 60, "unit": "%"}
